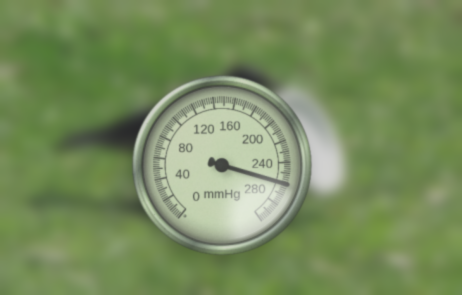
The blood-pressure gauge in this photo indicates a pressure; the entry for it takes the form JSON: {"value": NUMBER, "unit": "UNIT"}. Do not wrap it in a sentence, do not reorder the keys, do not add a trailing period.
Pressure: {"value": 260, "unit": "mmHg"}
